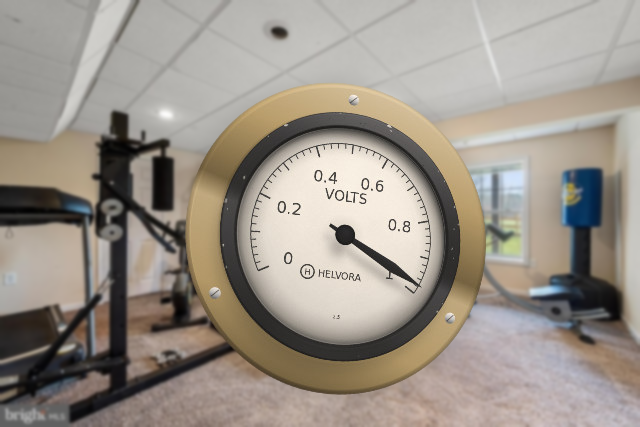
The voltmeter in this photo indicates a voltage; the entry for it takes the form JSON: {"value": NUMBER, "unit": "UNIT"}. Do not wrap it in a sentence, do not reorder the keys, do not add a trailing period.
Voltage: {"value": 0.98, "unit": "V"}
